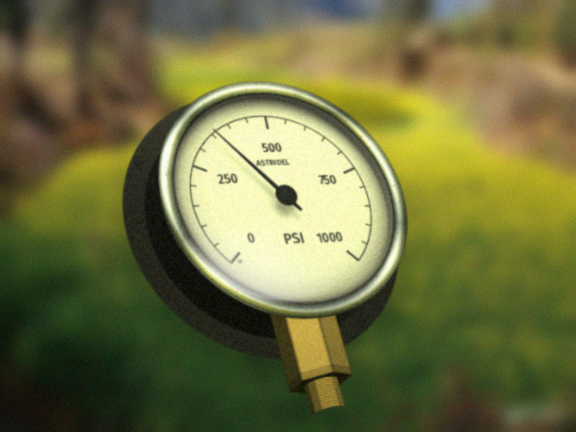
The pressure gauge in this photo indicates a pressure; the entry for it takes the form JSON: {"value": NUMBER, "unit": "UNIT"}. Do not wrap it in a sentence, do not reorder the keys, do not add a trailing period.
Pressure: {"value": 350, "unit": "psi"}
